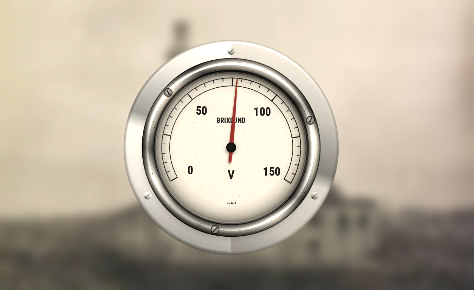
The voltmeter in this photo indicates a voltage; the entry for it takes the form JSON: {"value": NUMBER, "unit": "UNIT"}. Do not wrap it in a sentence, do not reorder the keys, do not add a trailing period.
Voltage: {"value": 77.5, "unit": "V"}
